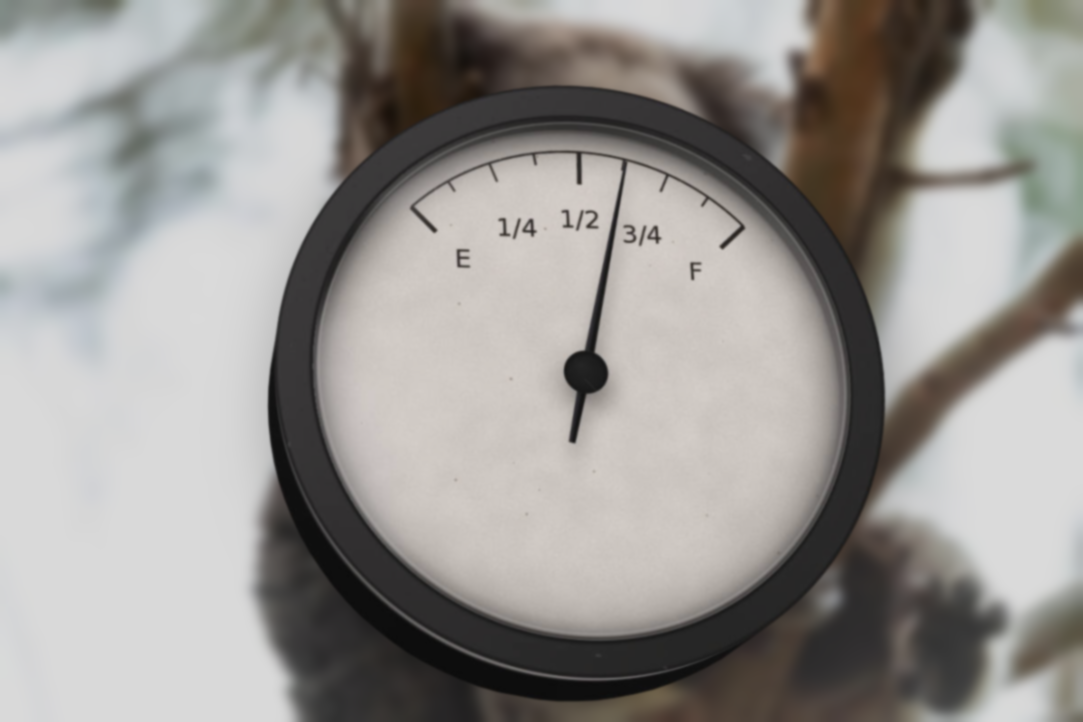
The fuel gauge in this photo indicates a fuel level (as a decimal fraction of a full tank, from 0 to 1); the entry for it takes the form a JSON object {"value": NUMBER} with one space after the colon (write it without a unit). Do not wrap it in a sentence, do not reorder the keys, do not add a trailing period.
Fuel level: {"value": 0.625}
